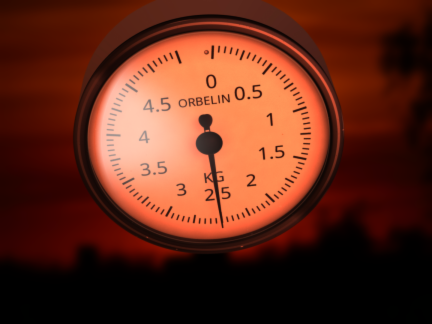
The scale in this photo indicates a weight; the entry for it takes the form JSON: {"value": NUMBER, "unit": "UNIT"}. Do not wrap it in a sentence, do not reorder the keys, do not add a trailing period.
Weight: {"value": 2.5, "unit": "kg"}
